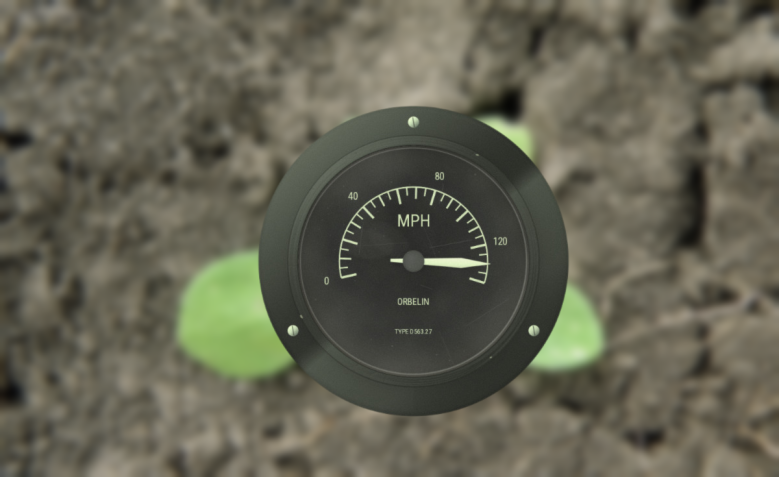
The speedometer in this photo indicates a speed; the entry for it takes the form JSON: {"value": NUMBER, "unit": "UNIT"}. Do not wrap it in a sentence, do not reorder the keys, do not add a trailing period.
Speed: {"value": 130, "unit": "mph"}
